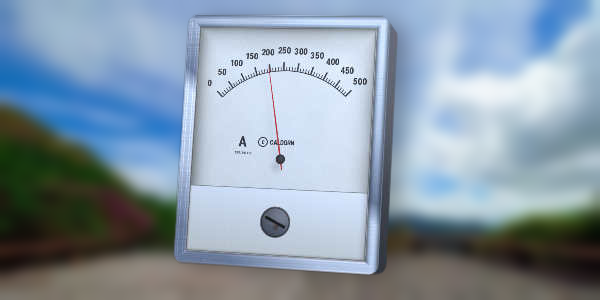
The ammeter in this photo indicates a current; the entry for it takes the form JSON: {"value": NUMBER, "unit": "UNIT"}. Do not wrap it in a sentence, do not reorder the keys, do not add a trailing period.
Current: {"value": 200, "unit": "A"}
